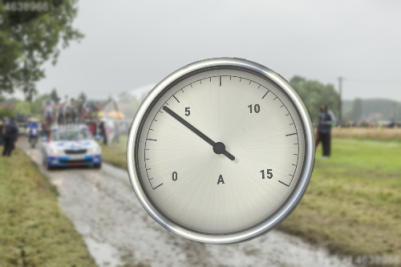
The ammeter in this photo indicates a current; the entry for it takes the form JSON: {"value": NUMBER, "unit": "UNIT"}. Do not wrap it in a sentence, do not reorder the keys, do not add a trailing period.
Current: {"value": 4.25, "unit": "A"}
